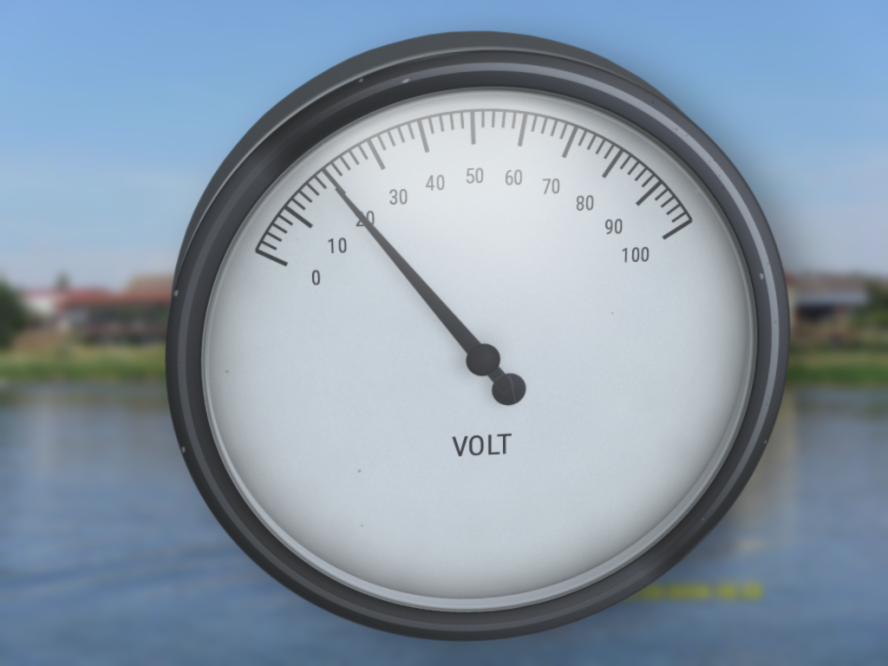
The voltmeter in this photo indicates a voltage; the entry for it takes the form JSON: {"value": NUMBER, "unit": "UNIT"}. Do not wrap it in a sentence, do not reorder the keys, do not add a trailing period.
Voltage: {"value": 20, "unit": "V"}
